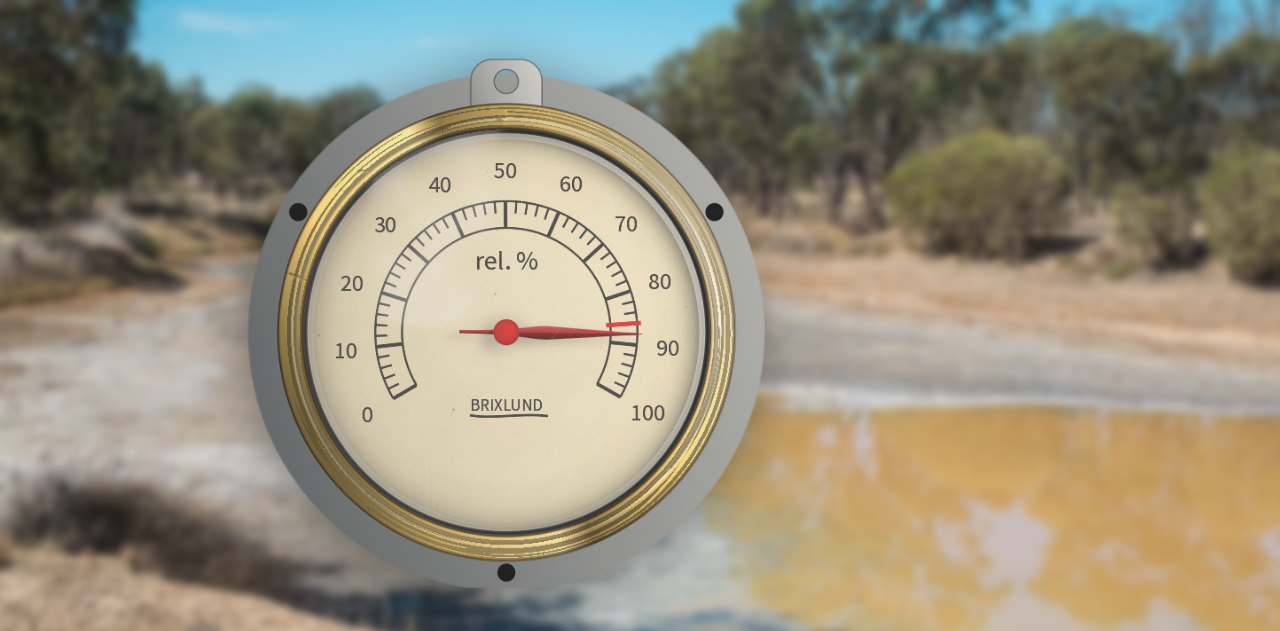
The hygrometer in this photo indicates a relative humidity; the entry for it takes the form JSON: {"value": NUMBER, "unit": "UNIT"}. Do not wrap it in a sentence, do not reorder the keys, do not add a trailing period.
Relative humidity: {"value": 88, "unit": "%"}
